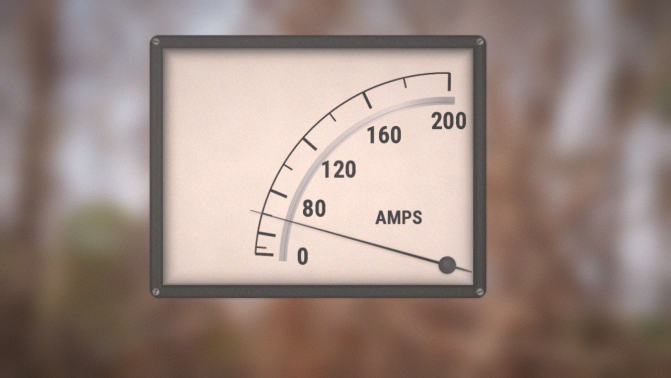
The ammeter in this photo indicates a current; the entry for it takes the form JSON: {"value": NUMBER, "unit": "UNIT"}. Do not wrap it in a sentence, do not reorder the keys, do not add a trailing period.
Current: {"value": 60, "unit": "A"}
